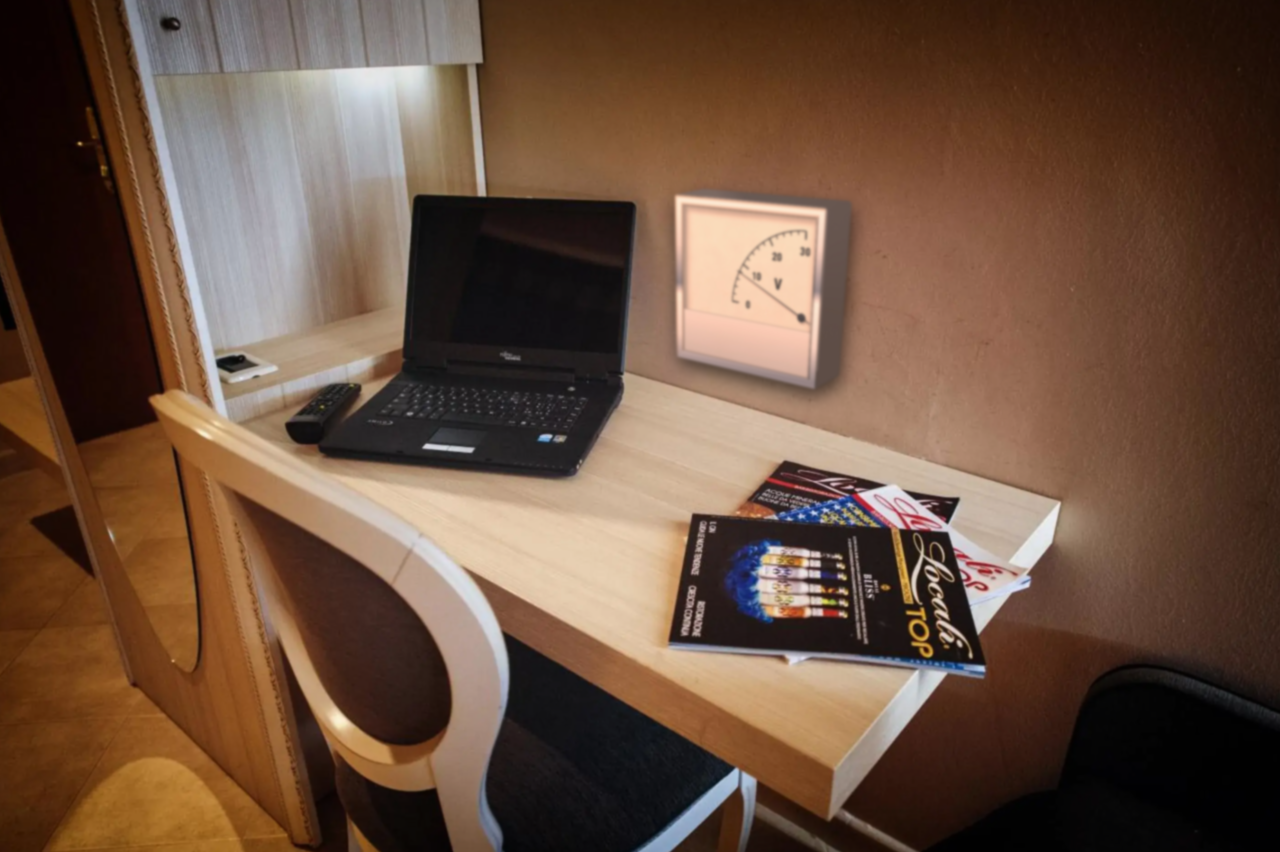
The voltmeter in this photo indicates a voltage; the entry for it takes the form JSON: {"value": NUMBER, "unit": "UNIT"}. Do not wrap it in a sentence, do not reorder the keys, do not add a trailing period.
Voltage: {"value": 8, "unit": "V"}
